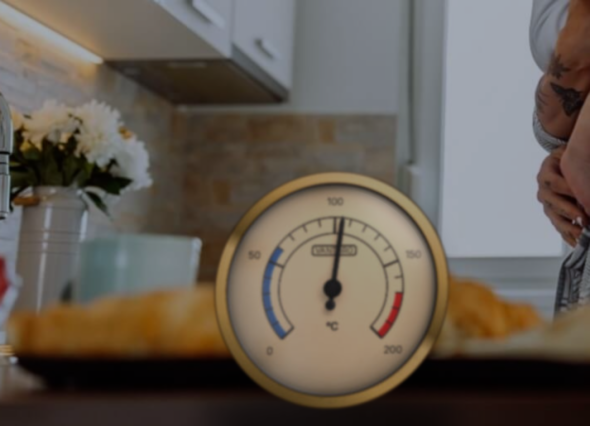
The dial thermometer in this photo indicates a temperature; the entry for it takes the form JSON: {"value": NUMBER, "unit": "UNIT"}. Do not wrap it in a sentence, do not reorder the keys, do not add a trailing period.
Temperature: {"value": 105, "unit": "°C"}
